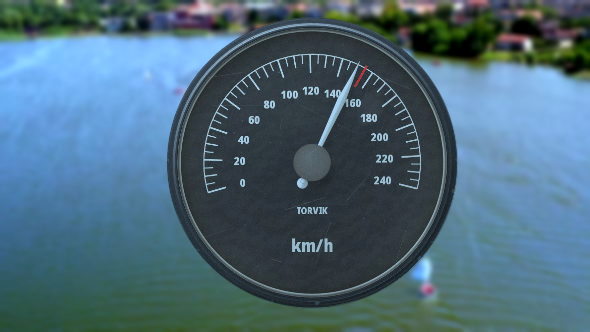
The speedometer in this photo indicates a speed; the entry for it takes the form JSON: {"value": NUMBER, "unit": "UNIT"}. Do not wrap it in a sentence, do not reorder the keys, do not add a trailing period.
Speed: {"value": 150, "unit": "km/h"}
